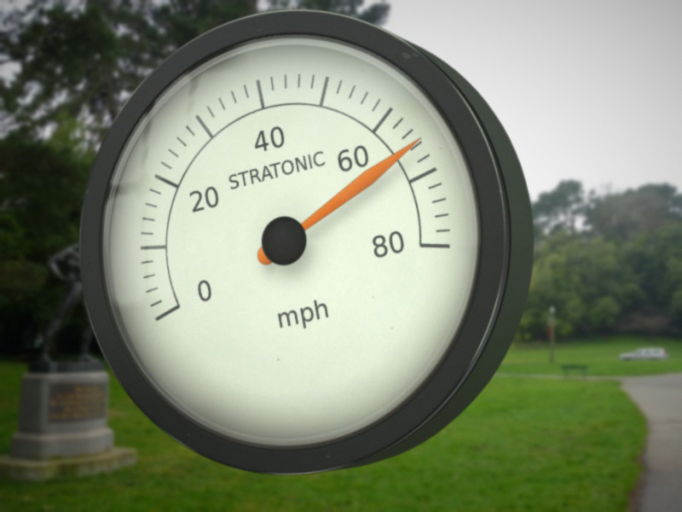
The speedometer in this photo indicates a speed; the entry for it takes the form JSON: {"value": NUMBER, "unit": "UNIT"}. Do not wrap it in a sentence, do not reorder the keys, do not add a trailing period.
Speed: {"value": 66, "unit": "mph"}
